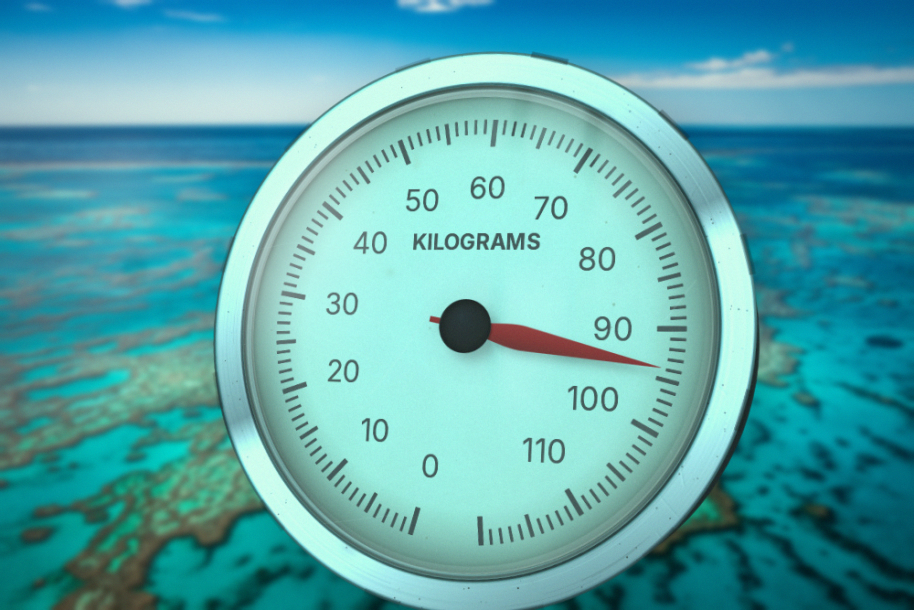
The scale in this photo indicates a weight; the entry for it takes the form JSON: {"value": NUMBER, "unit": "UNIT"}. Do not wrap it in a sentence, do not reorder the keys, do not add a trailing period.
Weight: {"value": 94, "unit": "kg"}
